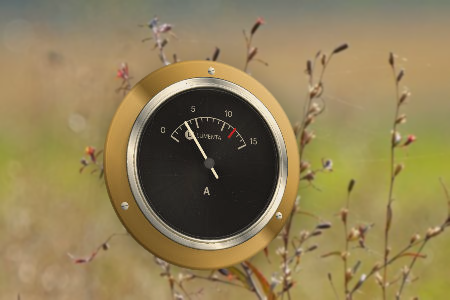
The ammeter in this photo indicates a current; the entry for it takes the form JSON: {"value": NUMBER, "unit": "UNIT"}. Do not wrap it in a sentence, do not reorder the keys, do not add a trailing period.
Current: {"value": 3, "unit": "A"}
